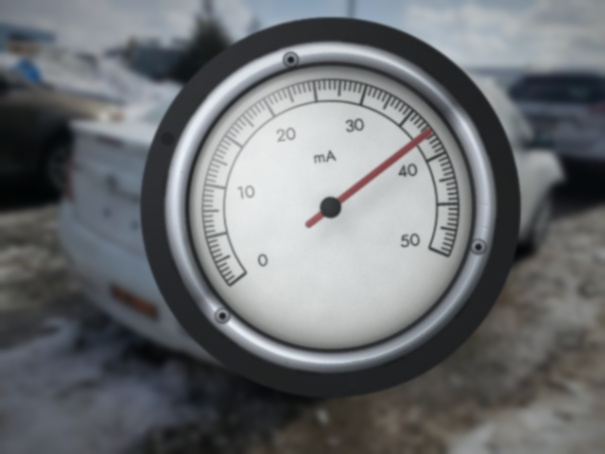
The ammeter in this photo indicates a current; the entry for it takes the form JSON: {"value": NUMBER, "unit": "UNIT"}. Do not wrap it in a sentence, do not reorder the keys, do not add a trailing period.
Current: {"value": 37.5, "unit": "mA"}
